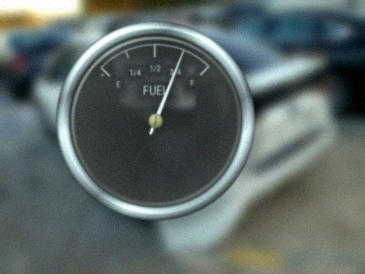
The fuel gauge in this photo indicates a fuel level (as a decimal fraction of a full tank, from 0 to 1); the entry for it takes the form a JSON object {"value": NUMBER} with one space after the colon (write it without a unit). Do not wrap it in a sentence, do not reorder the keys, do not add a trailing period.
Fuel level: {"value": 0.75}
